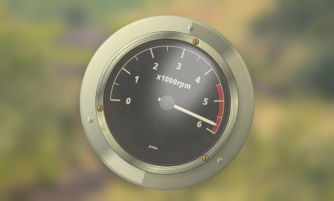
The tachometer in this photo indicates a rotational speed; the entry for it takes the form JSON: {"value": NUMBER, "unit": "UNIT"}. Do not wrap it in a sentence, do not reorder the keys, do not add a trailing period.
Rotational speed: {"value": 5750, "unit": "rpm"}
